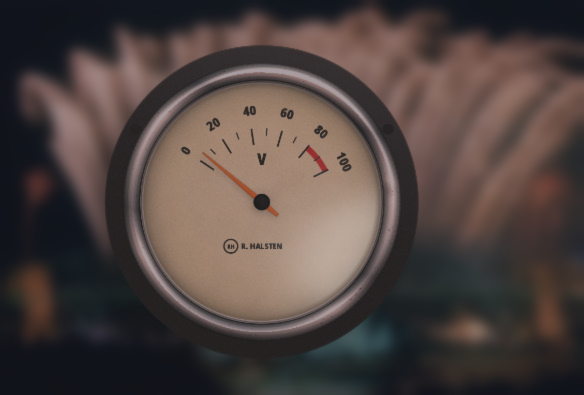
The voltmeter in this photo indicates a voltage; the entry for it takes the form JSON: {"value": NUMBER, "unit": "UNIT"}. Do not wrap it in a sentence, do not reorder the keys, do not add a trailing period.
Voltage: {"value": 5, "unit": "V"}
